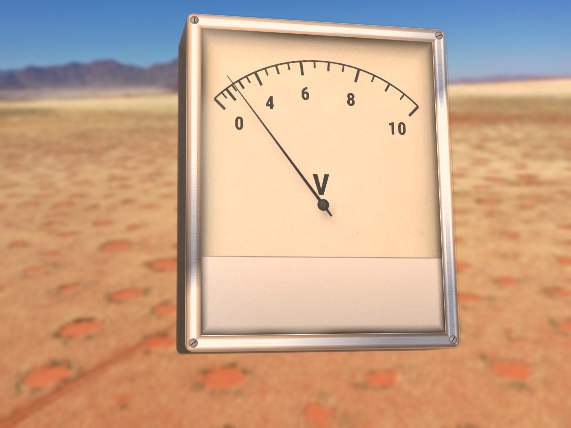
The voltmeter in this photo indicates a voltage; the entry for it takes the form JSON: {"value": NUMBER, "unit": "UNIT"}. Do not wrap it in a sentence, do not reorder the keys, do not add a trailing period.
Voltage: {"value": 2.5, "unit": "V"}
